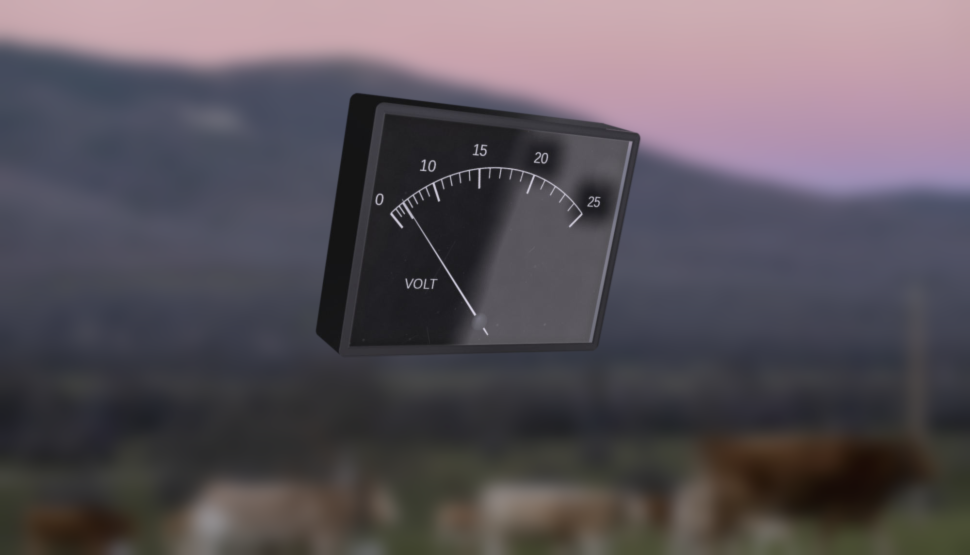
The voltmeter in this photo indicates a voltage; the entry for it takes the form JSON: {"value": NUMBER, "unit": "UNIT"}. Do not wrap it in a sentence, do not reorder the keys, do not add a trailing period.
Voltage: {"value": 5, "unit": "V"}
